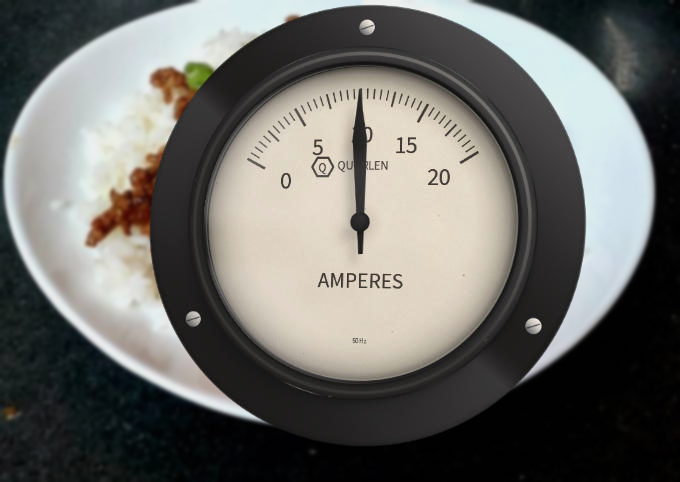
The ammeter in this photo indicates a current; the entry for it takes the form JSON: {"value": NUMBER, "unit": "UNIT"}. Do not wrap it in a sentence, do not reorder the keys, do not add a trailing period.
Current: {"value": 10, "unit": "A"}
